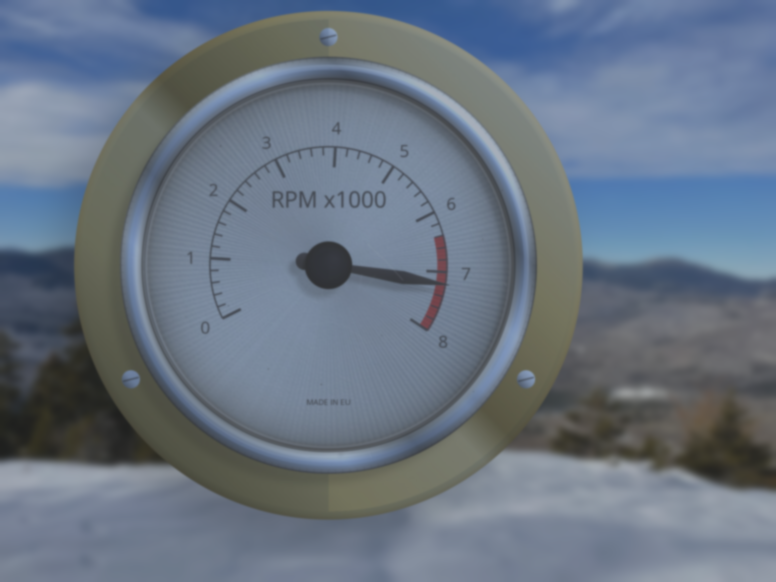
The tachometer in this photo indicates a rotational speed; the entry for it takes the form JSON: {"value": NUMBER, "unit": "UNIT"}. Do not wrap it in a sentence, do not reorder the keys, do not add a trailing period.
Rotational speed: {"value": 7200, "unit": "rpm"}
